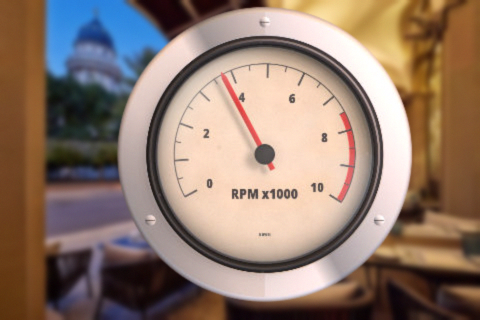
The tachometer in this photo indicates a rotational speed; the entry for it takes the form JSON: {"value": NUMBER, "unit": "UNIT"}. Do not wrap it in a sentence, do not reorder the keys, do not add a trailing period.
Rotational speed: {"value": 3750, "unit": "rpm"}
